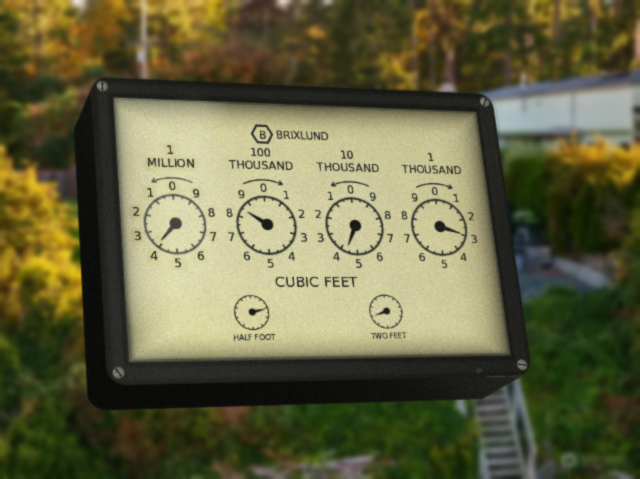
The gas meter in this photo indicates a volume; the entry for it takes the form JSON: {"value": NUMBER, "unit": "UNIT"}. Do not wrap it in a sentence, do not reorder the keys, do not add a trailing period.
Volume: {"value": 384300, "unit": "ft³"}
